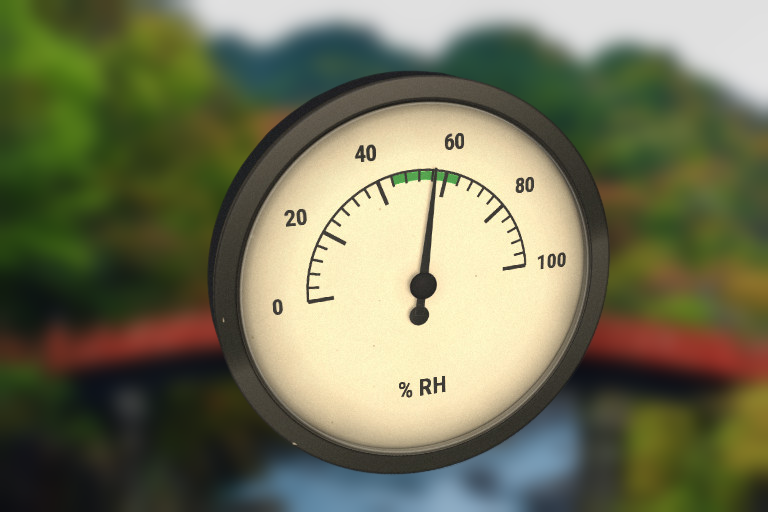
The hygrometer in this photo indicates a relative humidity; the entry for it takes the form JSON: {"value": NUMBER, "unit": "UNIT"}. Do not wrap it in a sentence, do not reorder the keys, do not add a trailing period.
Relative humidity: {"value": 56, "unit": "%"}
